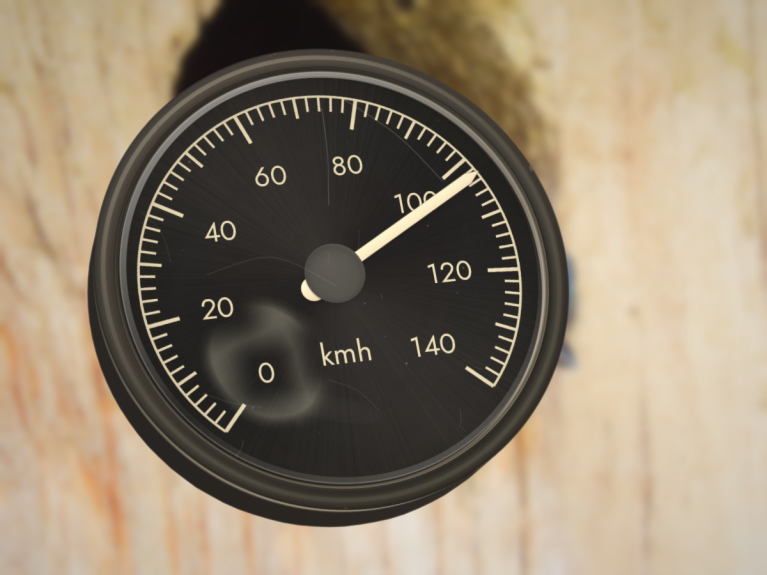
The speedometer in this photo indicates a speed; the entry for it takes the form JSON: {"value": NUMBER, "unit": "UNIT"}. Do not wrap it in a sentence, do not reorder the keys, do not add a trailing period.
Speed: {"value": 103, "unit": "km/h"}
